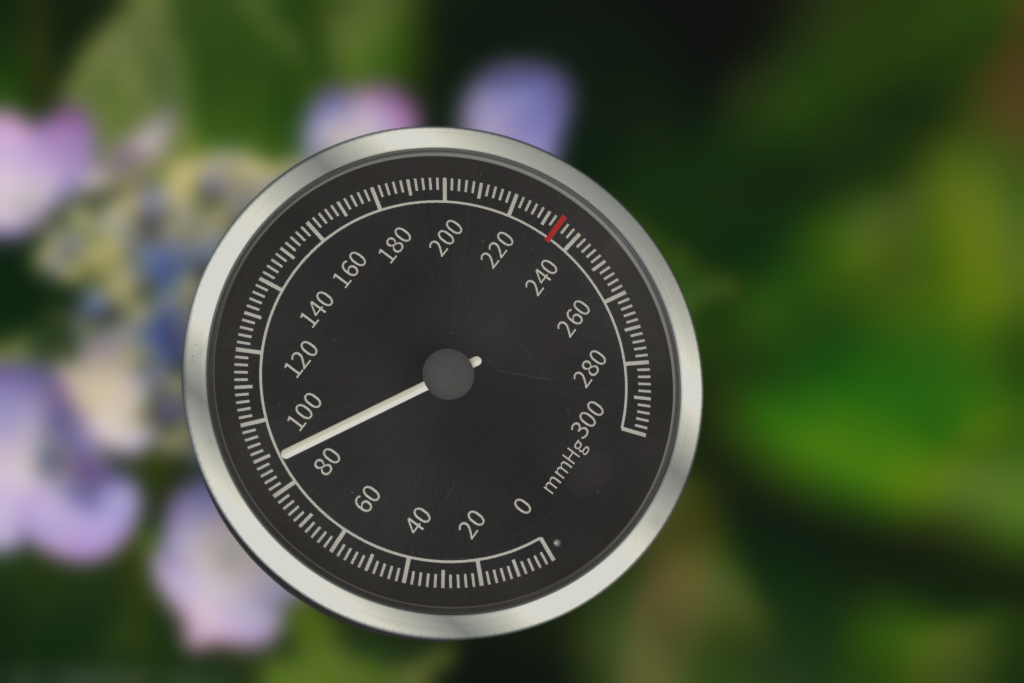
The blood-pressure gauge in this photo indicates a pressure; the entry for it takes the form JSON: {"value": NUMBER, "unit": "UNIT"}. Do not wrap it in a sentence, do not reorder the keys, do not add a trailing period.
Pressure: {"value": 88, "unit": "mmHg"}
